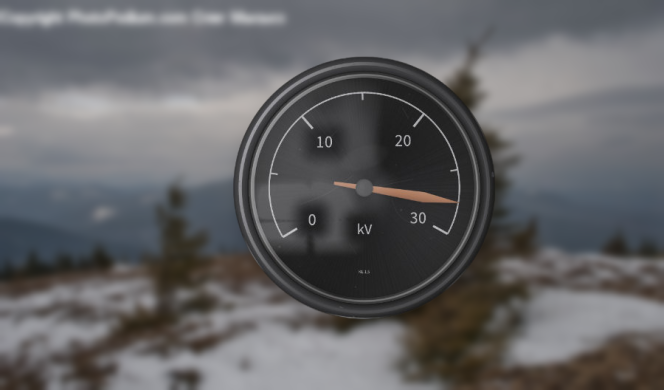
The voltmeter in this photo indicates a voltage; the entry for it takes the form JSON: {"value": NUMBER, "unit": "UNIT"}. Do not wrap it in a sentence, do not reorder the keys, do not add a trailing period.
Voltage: {"value": 27.5, "unit": "kV"}
